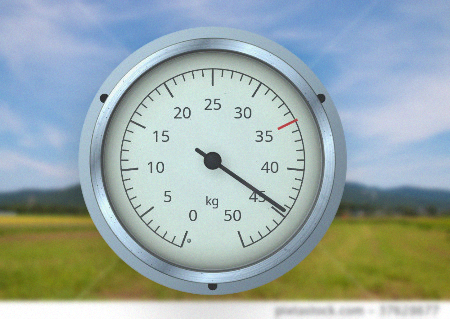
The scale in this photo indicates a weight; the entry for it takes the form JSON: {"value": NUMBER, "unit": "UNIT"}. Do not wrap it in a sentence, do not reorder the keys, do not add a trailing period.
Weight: {"value": 44.5, "unit": "kg"}
